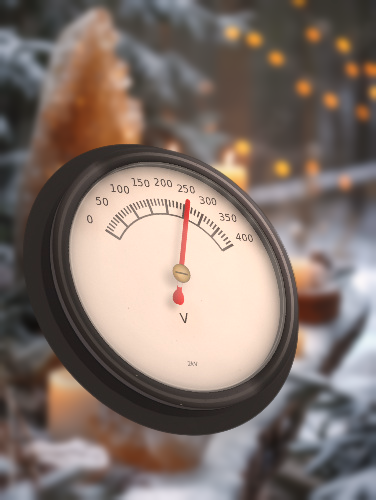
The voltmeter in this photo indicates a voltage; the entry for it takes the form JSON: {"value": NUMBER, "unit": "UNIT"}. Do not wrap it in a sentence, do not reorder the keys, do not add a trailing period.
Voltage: {"value": 250, "unit": "V"}
